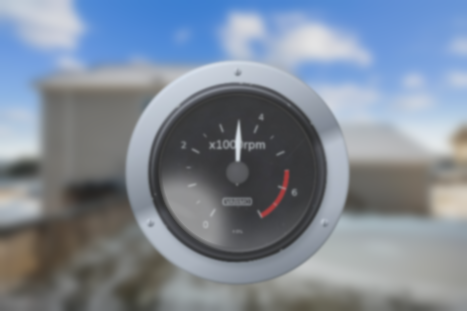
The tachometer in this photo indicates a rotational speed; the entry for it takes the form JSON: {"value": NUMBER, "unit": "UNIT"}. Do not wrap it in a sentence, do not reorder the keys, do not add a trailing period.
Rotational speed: {"value": 3500, "unit": "rpm"}
